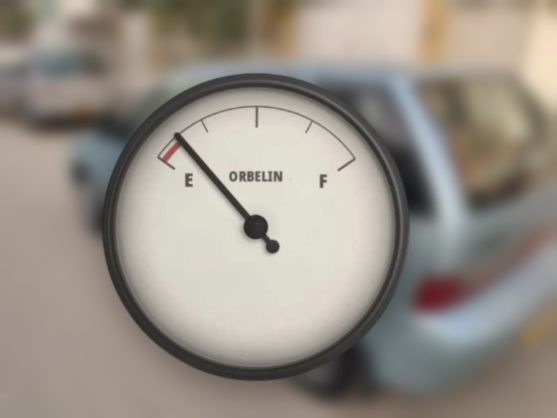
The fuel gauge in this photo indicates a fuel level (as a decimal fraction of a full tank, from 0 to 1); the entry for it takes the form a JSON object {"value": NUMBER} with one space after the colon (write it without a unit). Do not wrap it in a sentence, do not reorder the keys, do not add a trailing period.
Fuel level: {"value": 0.125}
